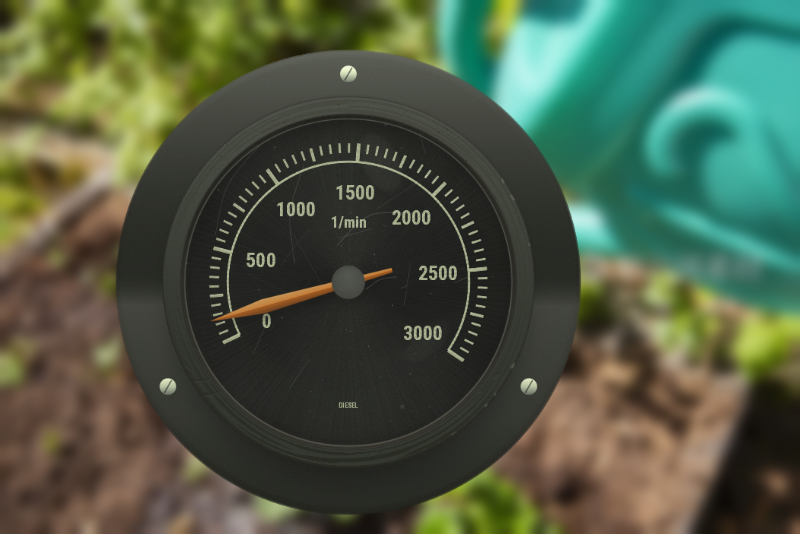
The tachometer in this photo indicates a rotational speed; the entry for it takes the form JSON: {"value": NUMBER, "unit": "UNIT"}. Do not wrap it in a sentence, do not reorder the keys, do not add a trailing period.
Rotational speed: {"value": 125, "unit": "rpm"}
